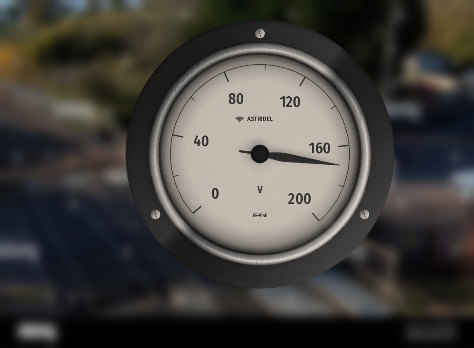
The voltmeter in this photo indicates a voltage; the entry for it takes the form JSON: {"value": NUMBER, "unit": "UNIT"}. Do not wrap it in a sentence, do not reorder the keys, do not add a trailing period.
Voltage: {"value": 170, "unit": "V"}
